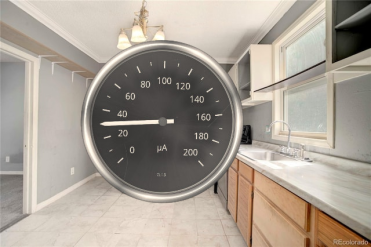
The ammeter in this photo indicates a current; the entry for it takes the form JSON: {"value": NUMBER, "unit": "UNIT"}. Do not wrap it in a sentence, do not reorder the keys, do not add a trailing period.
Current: {"value": 30, "unit": "µA"}
